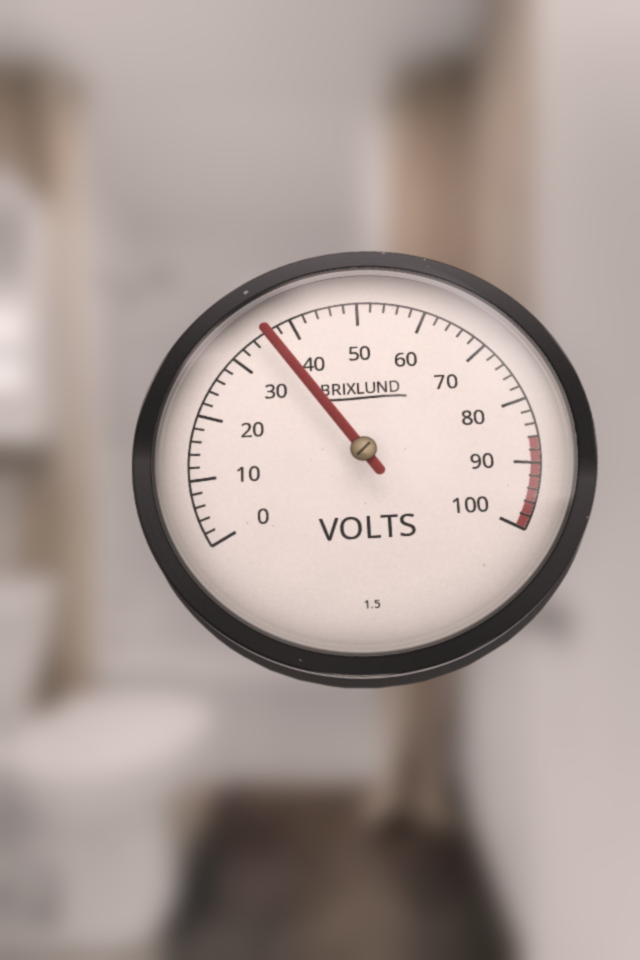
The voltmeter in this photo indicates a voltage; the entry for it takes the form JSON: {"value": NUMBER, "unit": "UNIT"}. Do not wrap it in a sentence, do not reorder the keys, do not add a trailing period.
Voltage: {"value": 36, "unit": "V"}
